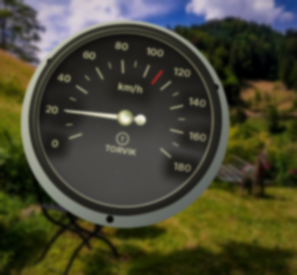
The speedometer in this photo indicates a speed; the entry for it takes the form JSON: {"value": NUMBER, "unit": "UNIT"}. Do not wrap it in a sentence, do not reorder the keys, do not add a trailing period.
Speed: {"value": 20, "unit": "km/h"}
